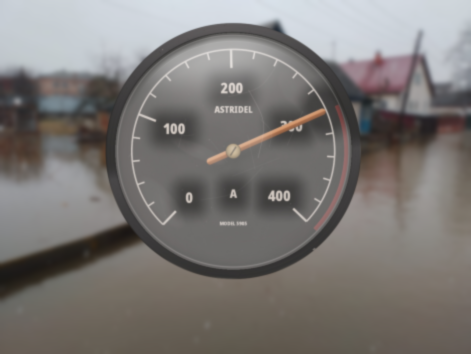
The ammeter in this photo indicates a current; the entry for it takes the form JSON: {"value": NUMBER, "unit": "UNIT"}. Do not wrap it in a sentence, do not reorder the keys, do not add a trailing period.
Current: {"value": 300, "unit": "A"}
